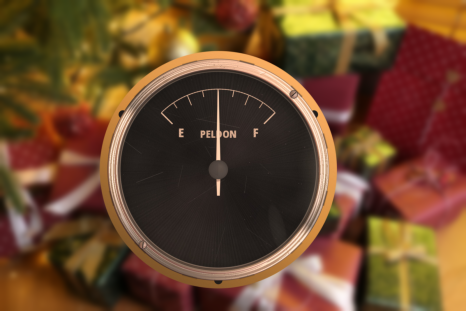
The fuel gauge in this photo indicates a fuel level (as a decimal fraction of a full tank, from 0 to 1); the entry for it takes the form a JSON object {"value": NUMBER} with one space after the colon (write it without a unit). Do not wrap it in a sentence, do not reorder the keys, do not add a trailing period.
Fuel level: {"value": 0.5}
